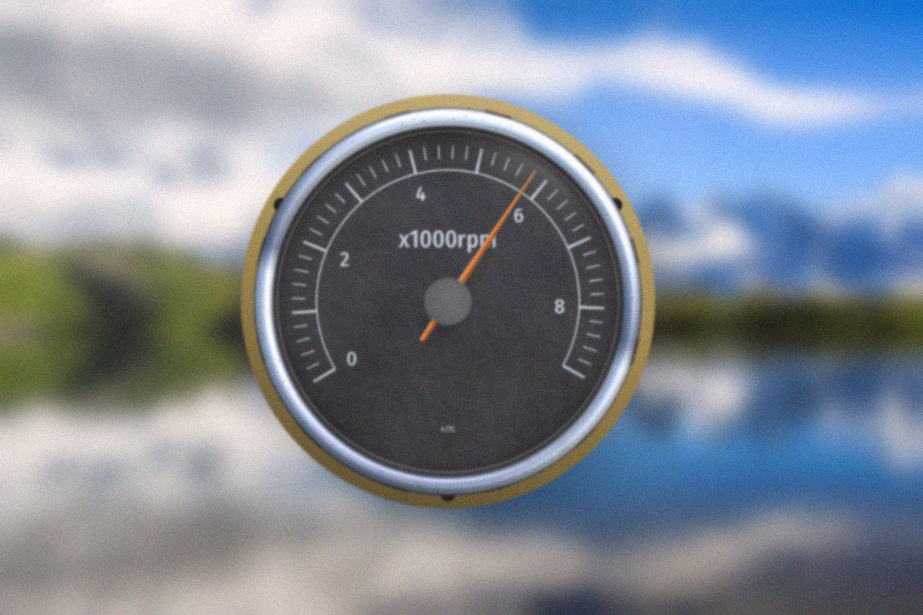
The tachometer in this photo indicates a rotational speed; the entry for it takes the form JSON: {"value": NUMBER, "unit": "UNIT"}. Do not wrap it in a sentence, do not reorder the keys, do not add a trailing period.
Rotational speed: {"value": 5800, "unit": "rpm"}
